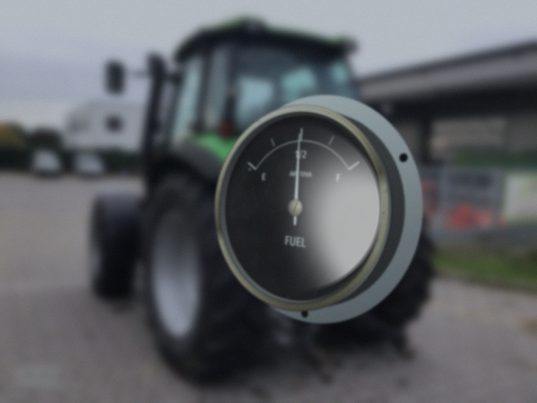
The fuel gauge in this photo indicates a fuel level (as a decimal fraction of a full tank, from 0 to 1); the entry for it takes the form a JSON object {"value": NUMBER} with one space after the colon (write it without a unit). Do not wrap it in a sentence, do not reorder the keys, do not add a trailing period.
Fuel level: {"value": 0.5}
